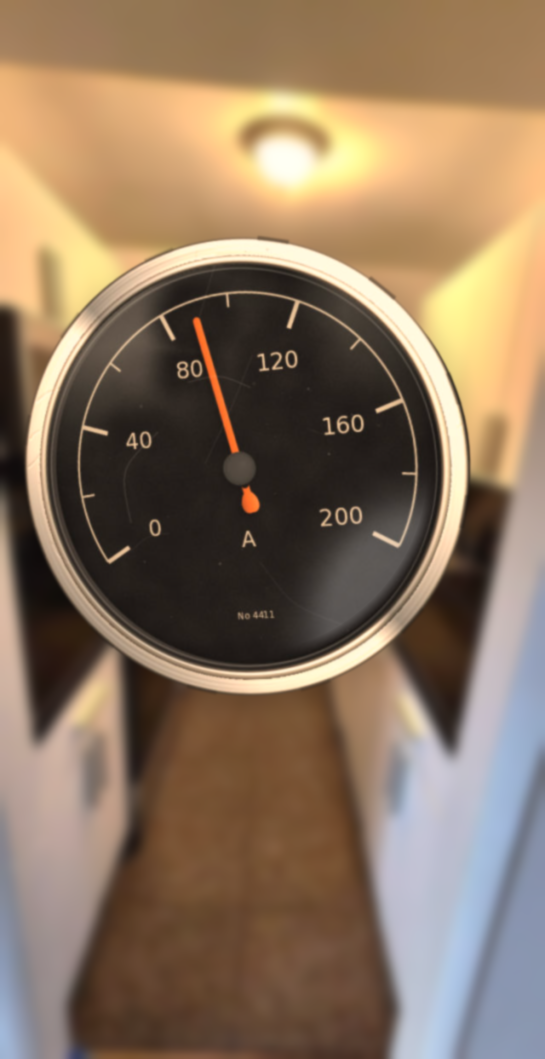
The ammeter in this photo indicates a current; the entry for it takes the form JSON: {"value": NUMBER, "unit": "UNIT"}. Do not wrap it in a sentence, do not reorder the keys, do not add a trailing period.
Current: {"value": 90, "unit": "A"}
